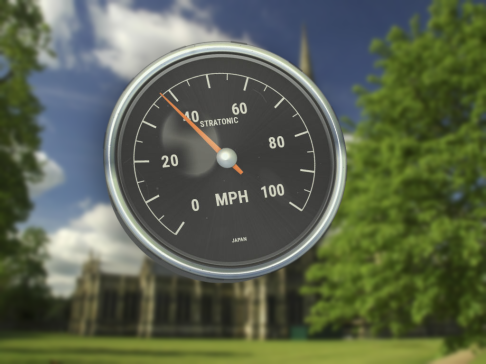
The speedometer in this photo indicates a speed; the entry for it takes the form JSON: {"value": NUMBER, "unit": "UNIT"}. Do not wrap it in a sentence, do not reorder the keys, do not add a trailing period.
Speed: {"value": 37.5, "unit": "mph"}
